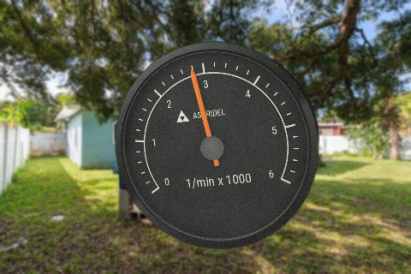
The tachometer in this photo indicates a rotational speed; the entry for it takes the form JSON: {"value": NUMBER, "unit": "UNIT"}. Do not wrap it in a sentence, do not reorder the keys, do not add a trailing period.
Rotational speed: {"value": 2800, "unit": "rpm"}
